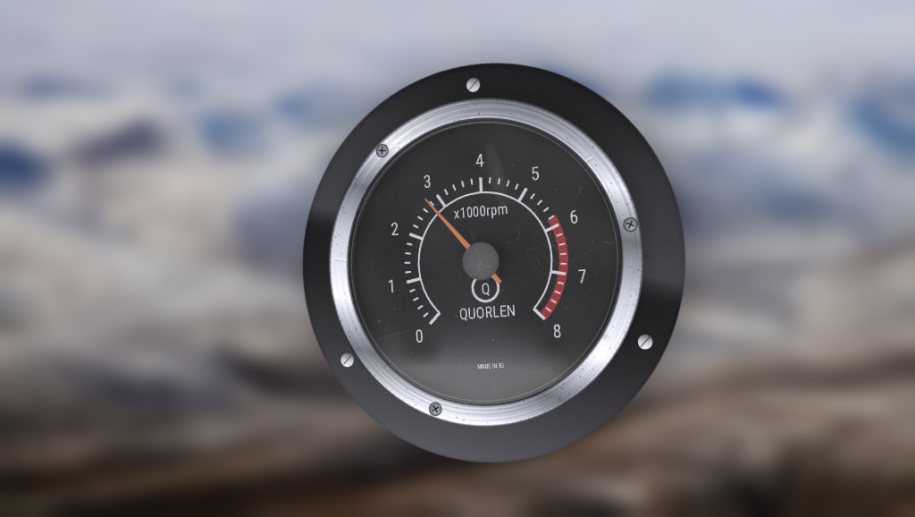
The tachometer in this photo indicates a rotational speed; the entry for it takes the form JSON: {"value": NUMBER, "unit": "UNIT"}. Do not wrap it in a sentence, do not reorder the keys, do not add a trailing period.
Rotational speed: {"value": 2800, "unit": "rpm"}
